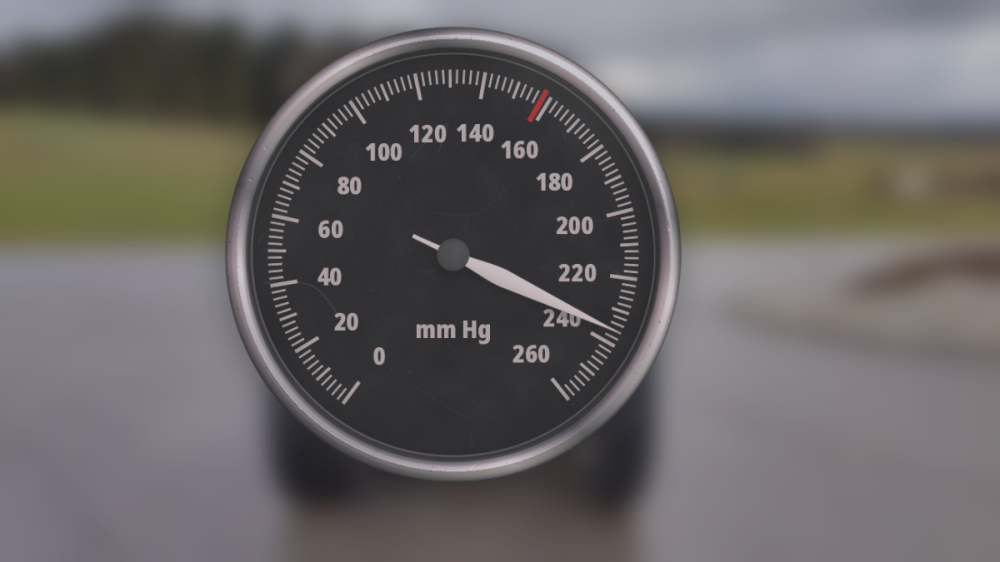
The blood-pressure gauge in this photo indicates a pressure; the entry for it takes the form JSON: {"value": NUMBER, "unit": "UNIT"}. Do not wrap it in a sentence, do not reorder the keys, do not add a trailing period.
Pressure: {"value": 236, "unit": "mmHg"}
